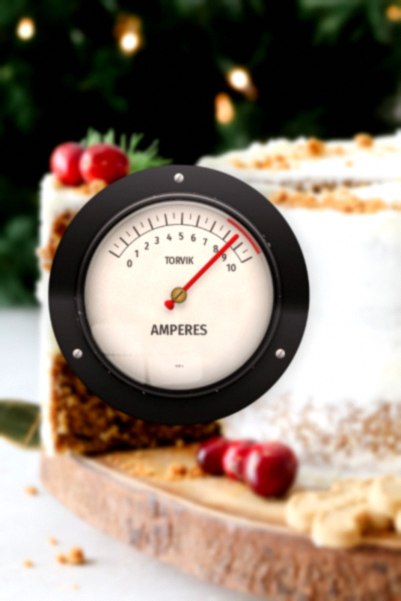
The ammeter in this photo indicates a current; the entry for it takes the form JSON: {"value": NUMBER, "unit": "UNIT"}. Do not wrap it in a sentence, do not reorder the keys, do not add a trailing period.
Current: {"value": 8.5, "unit": "A"}
